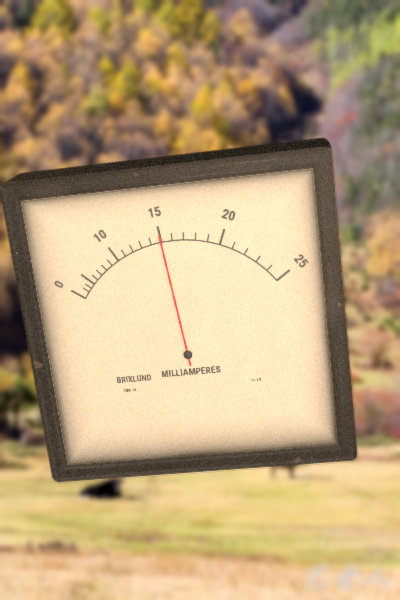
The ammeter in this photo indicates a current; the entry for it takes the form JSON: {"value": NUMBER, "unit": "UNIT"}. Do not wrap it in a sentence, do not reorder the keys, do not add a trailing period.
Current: {"value": 15, "unit": "mA"}
